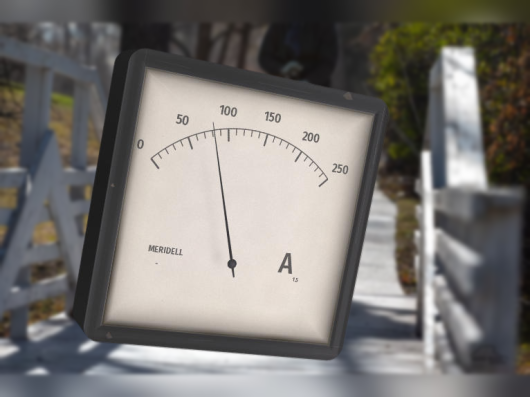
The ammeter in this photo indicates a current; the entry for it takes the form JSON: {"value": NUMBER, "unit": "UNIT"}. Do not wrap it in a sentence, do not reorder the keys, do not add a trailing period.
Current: {"value": 80, "unit": "A"}
